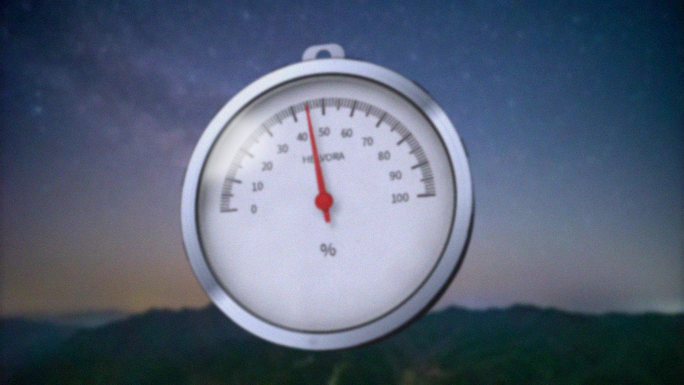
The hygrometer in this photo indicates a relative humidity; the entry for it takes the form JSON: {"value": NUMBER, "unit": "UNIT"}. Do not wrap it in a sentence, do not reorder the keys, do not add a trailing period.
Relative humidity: {"value": 45, "unit": "%"}
